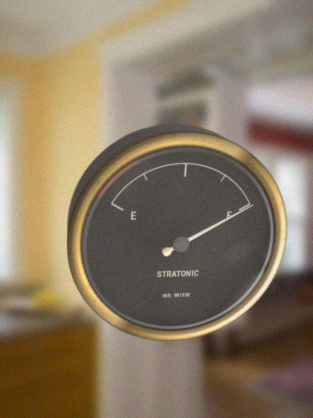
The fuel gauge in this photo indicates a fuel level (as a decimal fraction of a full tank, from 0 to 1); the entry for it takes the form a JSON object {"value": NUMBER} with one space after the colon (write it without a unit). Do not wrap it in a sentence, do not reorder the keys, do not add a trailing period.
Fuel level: {"value": 1}
